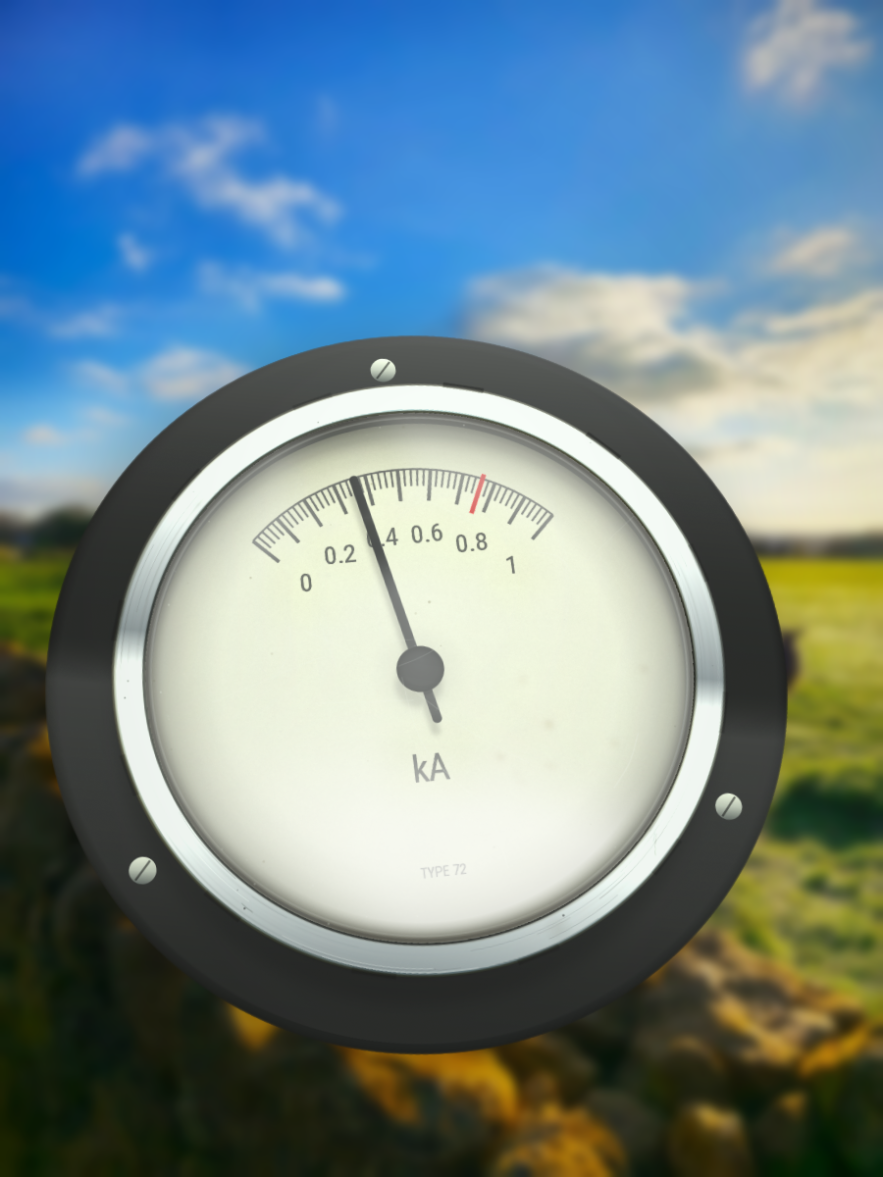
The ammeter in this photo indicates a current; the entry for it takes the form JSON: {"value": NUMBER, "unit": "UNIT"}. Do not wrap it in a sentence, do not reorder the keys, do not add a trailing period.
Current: {"value": 0.36, "unit": "kA"}
